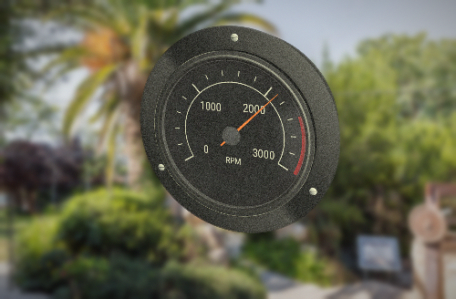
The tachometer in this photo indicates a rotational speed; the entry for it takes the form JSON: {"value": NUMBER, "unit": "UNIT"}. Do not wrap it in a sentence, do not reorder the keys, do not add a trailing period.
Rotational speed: {"value": 2100, "unit": "rpm"}
